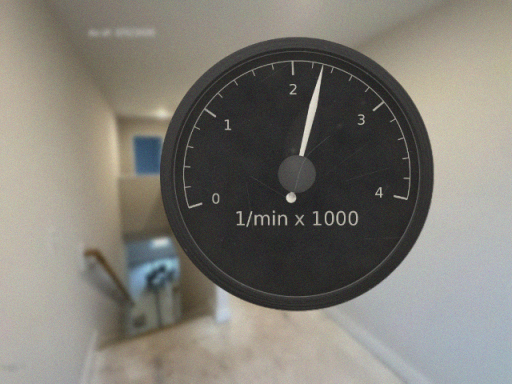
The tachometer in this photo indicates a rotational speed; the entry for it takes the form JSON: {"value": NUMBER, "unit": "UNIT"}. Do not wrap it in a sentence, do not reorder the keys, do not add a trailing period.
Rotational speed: {"value": 2300, "unit": "rpm"}
